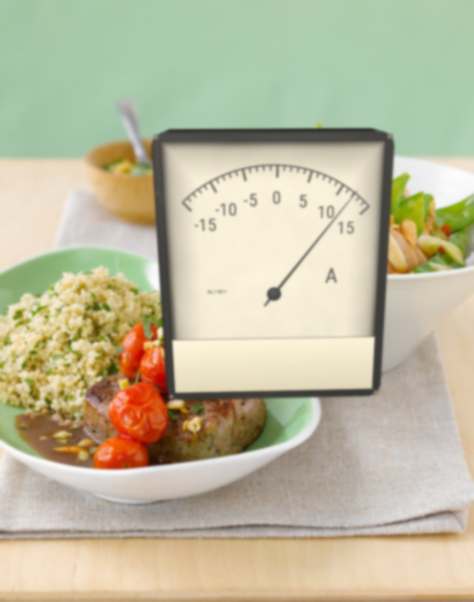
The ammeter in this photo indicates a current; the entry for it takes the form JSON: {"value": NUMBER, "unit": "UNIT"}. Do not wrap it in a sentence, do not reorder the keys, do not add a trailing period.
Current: {"value": 12, "unit": "A"}
